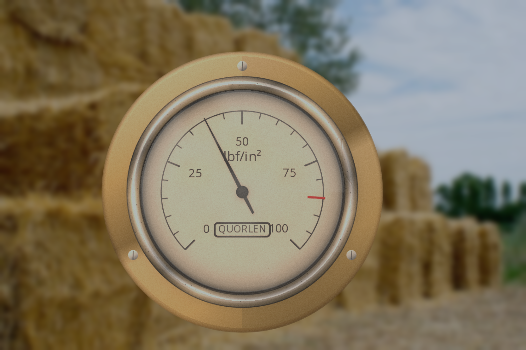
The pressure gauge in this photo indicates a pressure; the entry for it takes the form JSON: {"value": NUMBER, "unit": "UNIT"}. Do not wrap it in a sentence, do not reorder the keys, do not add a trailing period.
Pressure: {"value": 40, "unit": "psi"}
